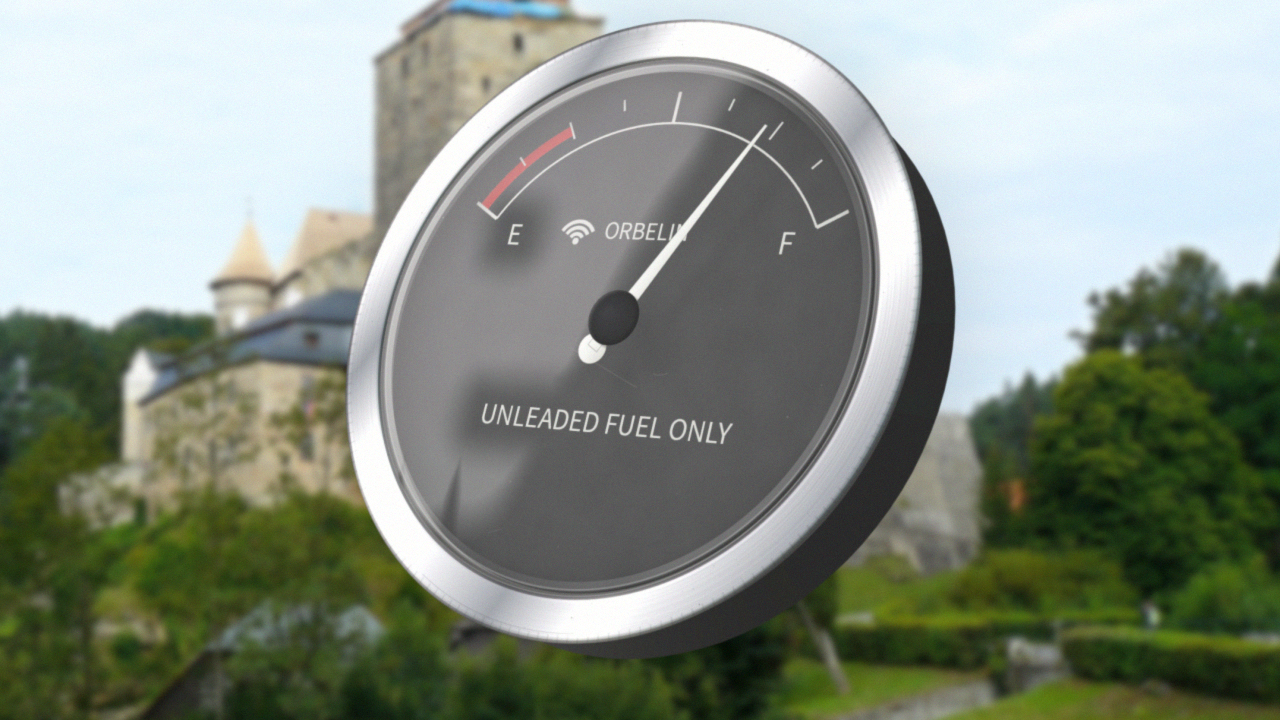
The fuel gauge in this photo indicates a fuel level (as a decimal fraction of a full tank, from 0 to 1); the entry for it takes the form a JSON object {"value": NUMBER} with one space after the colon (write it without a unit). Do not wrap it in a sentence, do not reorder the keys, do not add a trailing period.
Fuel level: {"value": 0.75}
